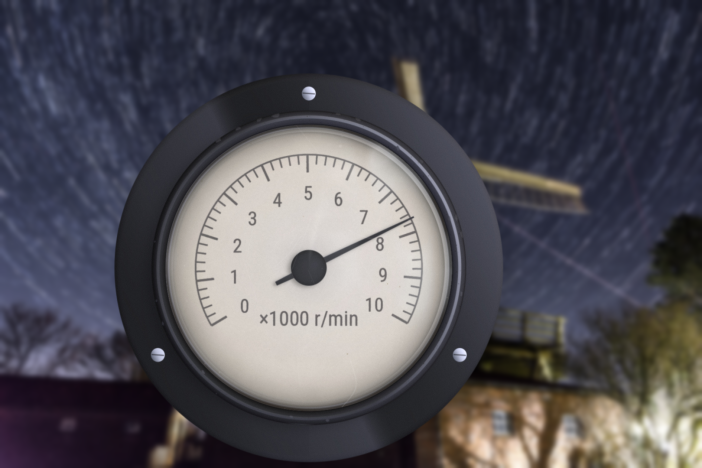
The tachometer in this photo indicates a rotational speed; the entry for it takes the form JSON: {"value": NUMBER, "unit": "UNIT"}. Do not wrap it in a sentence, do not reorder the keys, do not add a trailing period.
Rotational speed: {"value": 7700, "unit": "rpm"}
